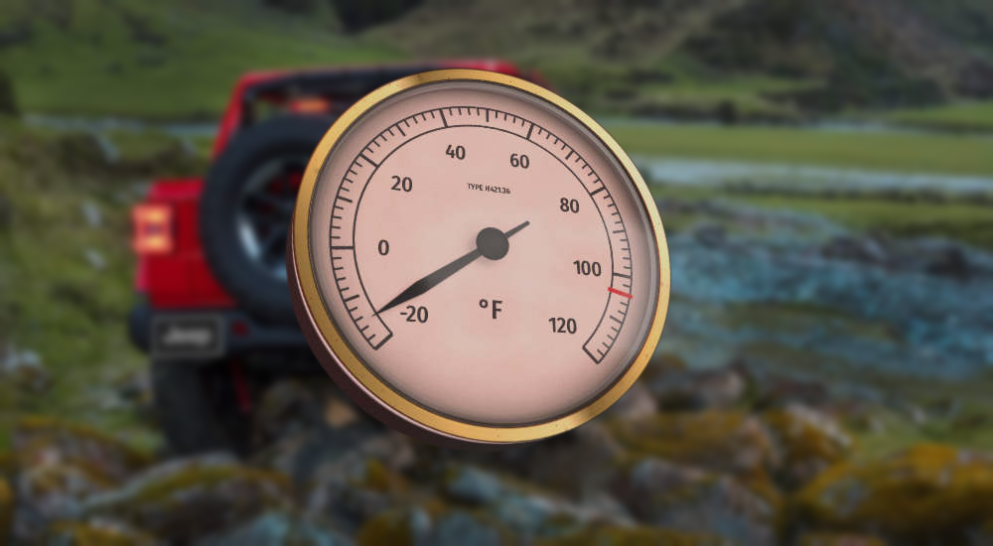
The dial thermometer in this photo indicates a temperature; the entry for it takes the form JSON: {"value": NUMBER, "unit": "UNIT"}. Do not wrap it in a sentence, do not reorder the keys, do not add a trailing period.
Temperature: {"value": -15, "unit": "°F"}
